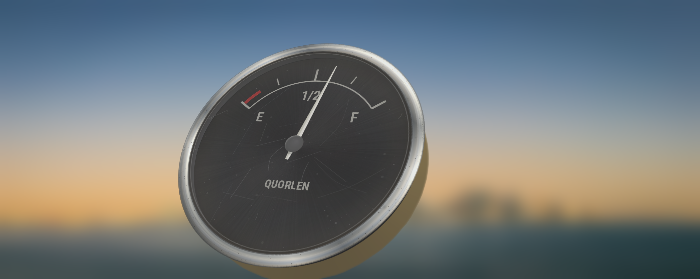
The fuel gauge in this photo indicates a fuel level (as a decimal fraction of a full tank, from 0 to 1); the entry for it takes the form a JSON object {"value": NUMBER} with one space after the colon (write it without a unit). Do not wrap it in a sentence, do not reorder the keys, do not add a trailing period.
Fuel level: {"value": 0.625}
